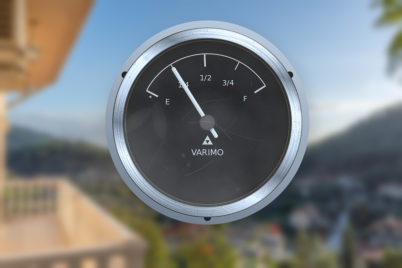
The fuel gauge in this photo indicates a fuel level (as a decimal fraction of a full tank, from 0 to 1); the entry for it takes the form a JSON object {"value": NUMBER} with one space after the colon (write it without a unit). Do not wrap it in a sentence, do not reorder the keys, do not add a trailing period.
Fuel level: {"value": 0.25}
